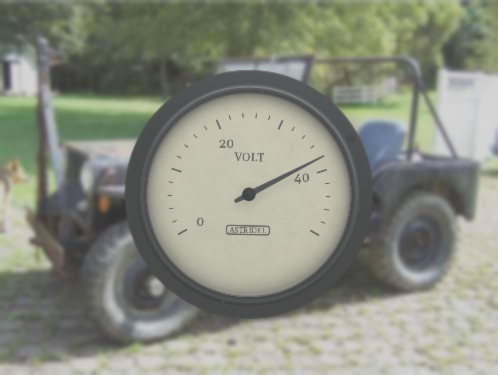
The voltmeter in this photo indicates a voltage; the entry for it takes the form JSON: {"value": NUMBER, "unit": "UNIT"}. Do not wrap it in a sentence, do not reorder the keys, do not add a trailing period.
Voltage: {"value": 38, "unit": "V"}
